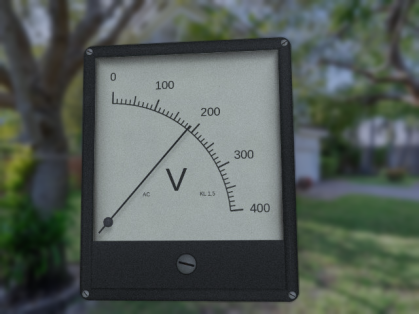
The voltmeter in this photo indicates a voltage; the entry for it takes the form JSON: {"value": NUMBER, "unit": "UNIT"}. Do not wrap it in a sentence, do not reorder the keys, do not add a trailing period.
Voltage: {"value": 190, "unit": "V"}
